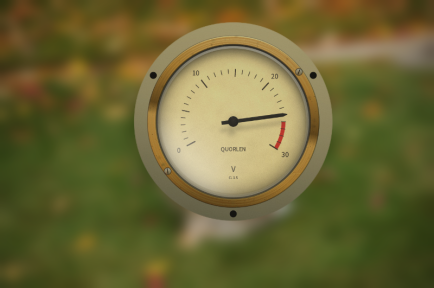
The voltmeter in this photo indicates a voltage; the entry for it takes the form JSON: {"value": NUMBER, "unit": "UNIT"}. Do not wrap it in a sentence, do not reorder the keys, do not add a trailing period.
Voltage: {"value": 25, "unit": "V"}
